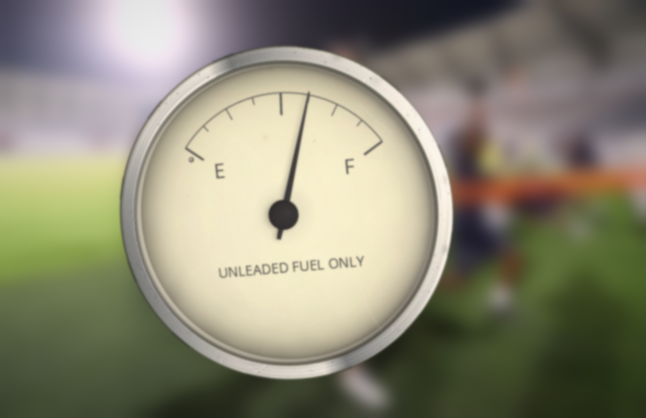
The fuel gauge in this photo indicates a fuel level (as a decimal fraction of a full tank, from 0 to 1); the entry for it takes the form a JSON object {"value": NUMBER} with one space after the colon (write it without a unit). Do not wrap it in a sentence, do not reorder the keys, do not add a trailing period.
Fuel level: {"value": 0.625}
